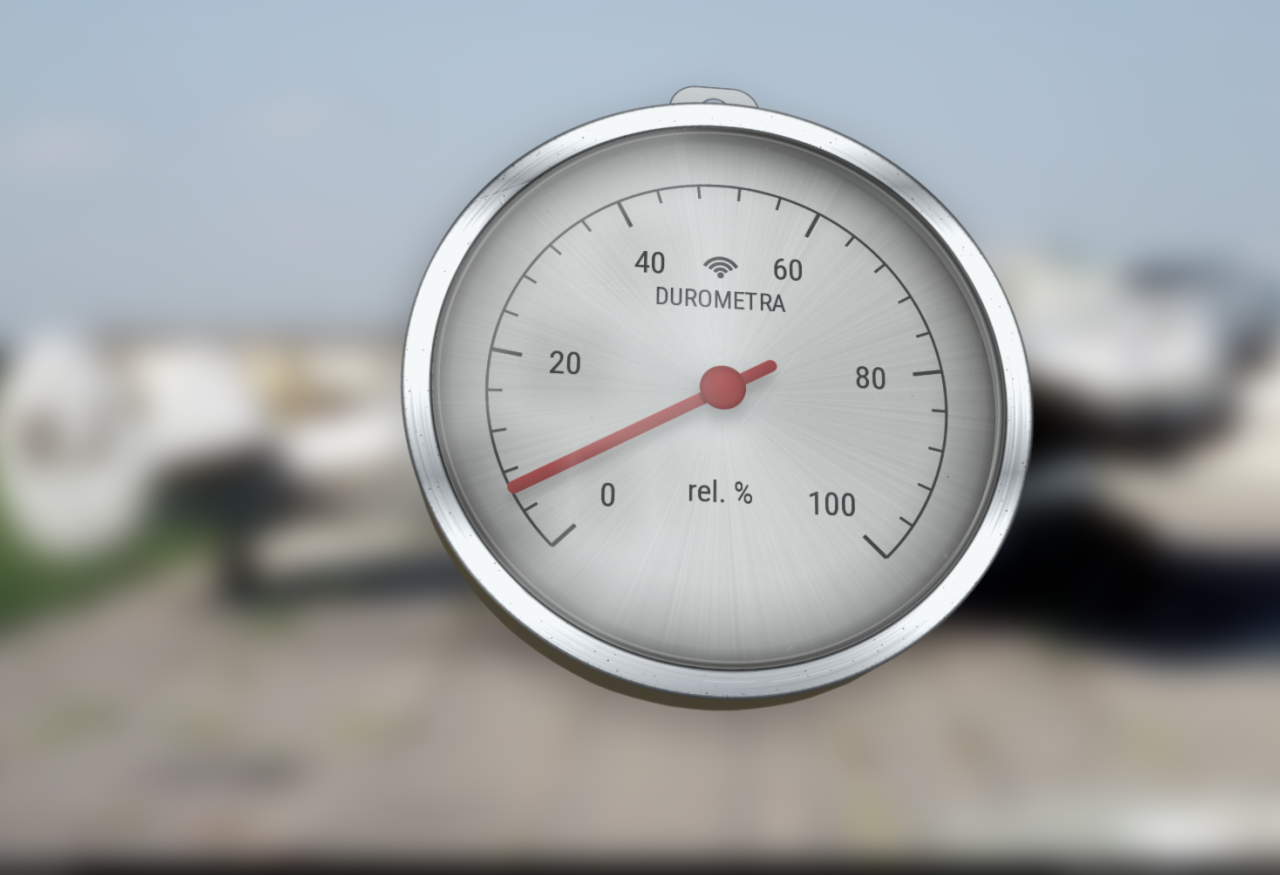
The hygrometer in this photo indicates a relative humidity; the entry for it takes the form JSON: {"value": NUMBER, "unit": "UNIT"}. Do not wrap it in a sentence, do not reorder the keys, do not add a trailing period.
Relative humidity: {"value": 6, "unit": "%"}
